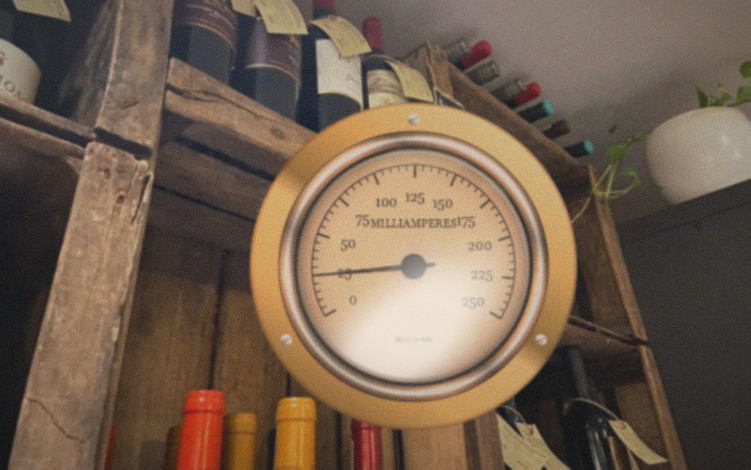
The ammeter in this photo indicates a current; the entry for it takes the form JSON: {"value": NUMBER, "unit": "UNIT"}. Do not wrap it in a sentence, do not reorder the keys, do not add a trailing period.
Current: {"value": 25, "unit": "mA"}
